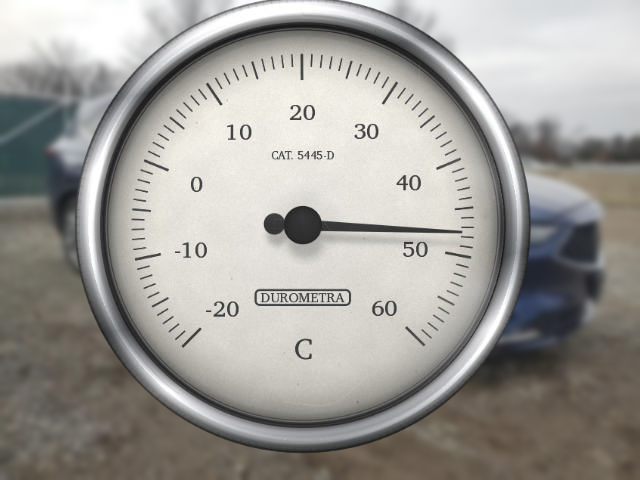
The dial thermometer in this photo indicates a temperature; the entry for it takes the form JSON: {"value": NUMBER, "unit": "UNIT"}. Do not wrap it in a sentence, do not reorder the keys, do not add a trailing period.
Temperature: {"value": 47.5, "unit": "°C"}
